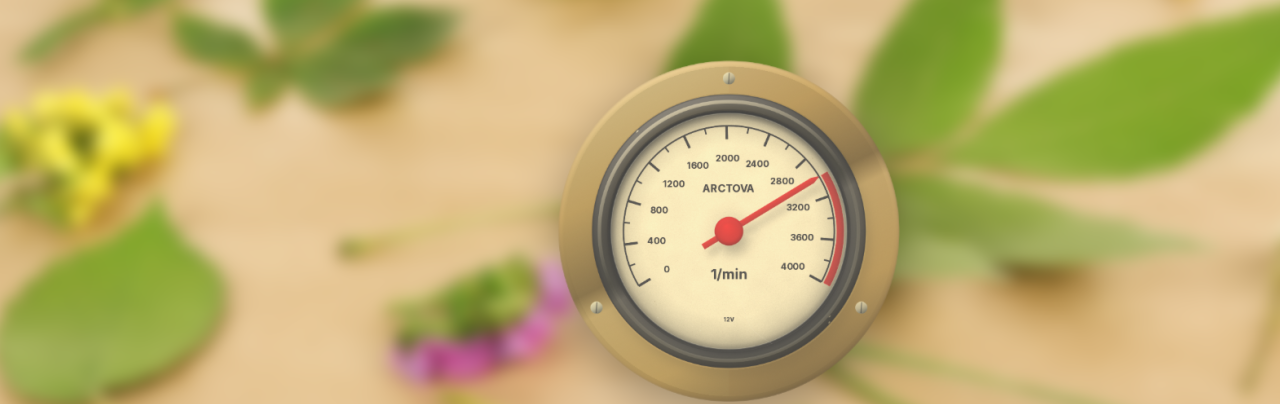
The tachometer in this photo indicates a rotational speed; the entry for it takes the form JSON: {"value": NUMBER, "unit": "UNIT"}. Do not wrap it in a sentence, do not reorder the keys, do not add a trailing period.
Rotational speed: {"value": 3000, "unit": "rpm"}
